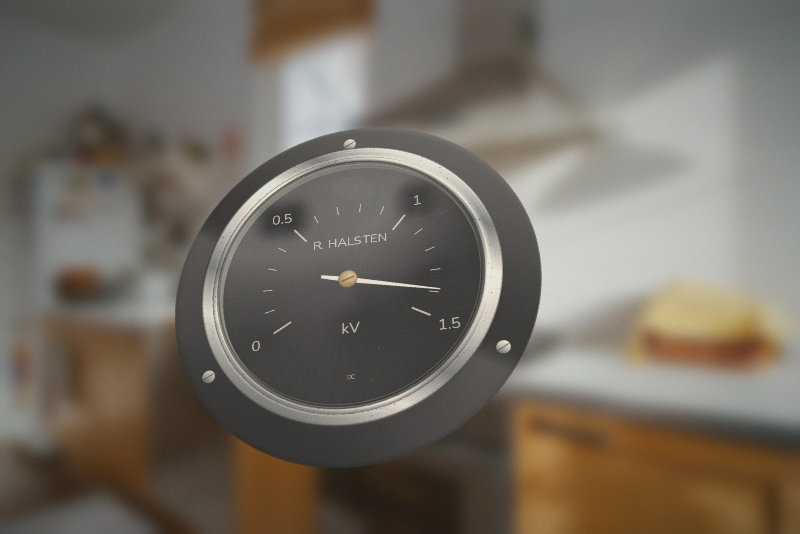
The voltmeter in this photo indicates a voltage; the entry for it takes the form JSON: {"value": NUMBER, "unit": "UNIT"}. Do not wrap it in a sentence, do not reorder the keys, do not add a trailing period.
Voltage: {"value": 1.4, "unit": "kV"}
